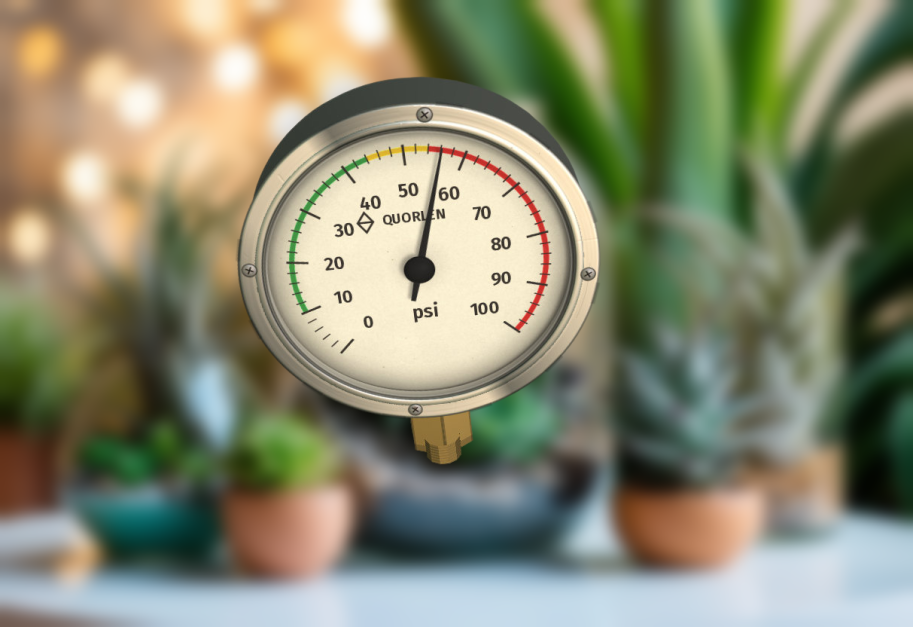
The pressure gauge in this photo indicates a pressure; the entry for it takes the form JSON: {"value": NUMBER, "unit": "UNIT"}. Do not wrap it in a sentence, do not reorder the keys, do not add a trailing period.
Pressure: {"value": 56, "unit": "psi"}
